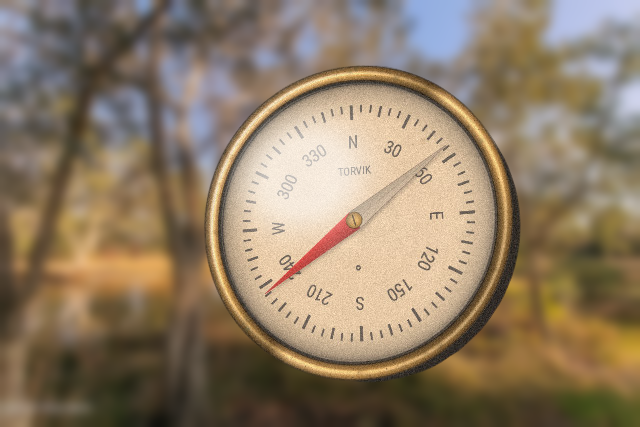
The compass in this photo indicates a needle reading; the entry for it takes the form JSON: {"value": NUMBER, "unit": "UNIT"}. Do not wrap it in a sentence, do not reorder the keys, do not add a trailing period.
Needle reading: {"value": 235, "unit": "°"}
